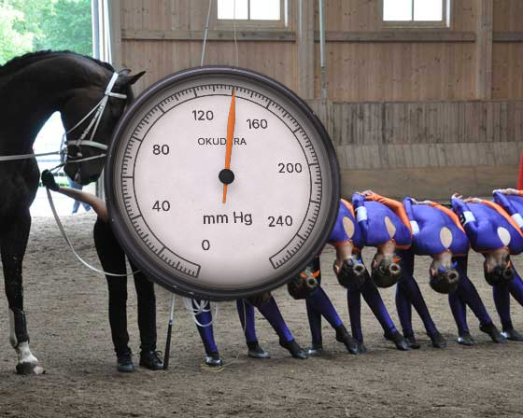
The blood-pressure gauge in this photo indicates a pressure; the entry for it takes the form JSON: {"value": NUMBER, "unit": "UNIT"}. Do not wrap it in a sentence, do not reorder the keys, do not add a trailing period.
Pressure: {"value": 140, "unit": "mmHg"}
